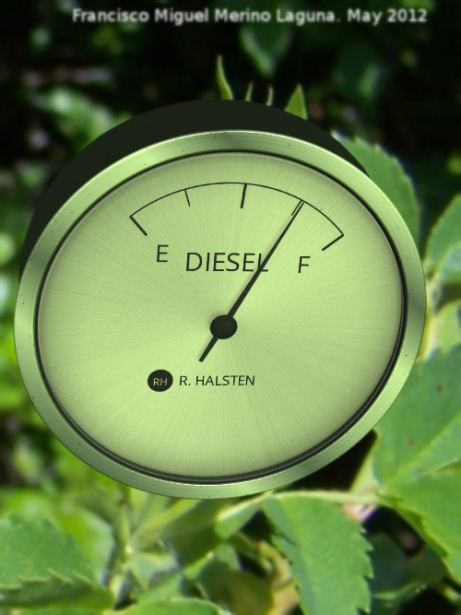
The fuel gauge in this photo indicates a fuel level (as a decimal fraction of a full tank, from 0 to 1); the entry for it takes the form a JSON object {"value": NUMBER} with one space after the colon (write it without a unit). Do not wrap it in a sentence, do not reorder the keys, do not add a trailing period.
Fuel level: {"value": 0.75}
